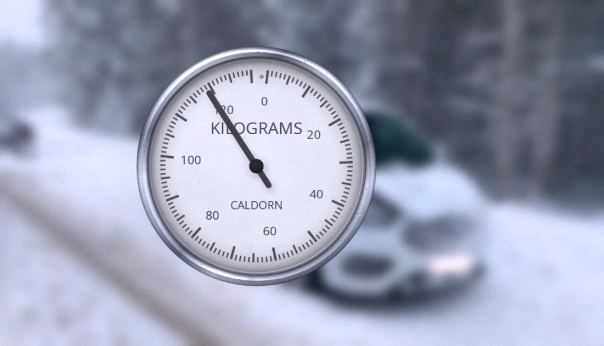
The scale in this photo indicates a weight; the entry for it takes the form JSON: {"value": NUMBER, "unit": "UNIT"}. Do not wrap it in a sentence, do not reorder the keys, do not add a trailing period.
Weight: {"value": 119, "unit": "kg"}
